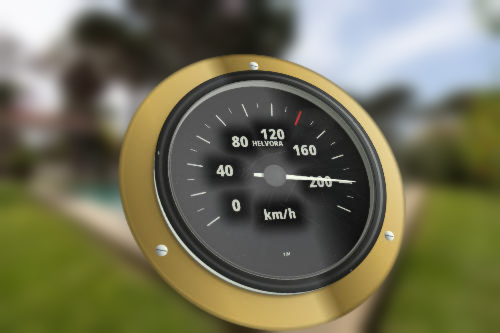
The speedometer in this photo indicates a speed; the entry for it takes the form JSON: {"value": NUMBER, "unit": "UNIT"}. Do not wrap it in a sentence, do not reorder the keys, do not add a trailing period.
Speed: {"value": 200, "unit": "km/h"}
